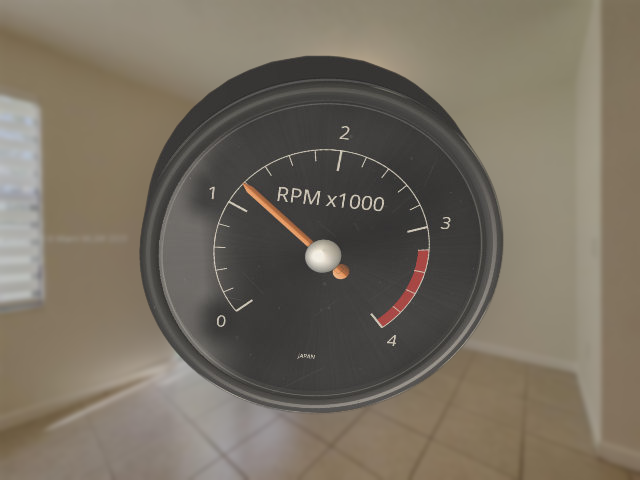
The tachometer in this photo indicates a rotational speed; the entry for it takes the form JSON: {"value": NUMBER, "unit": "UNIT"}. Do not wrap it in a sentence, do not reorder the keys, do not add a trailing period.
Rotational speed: {"value": 1200, "unit": "rpm"}
